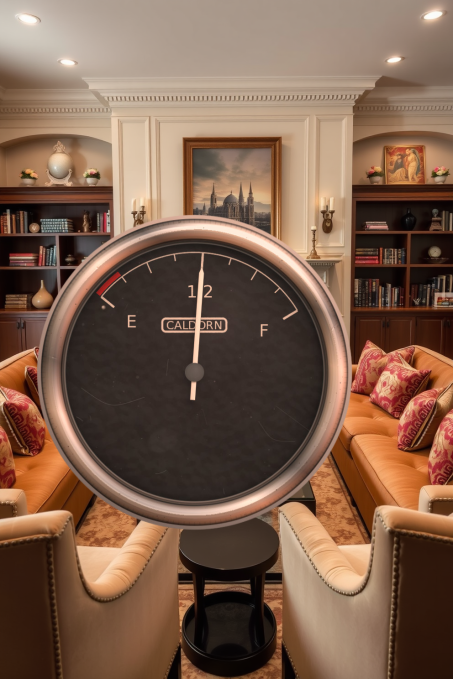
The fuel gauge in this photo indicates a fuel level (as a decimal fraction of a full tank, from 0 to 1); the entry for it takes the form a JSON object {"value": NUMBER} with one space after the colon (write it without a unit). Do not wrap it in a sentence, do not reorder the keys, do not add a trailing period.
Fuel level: {"value": 0.5}
